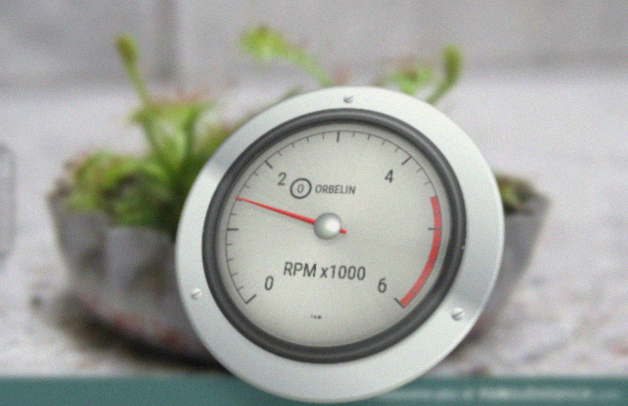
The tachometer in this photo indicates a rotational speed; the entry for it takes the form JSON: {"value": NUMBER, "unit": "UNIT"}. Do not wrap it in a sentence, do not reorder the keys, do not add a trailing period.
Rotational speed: {"value": 1400, "unit": "rpm"}
